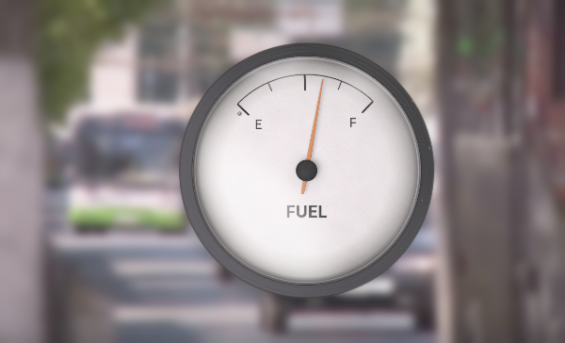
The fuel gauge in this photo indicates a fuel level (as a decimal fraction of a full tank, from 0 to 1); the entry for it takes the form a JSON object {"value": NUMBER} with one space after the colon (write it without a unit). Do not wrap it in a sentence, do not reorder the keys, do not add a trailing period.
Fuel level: {"value": 0.625}
